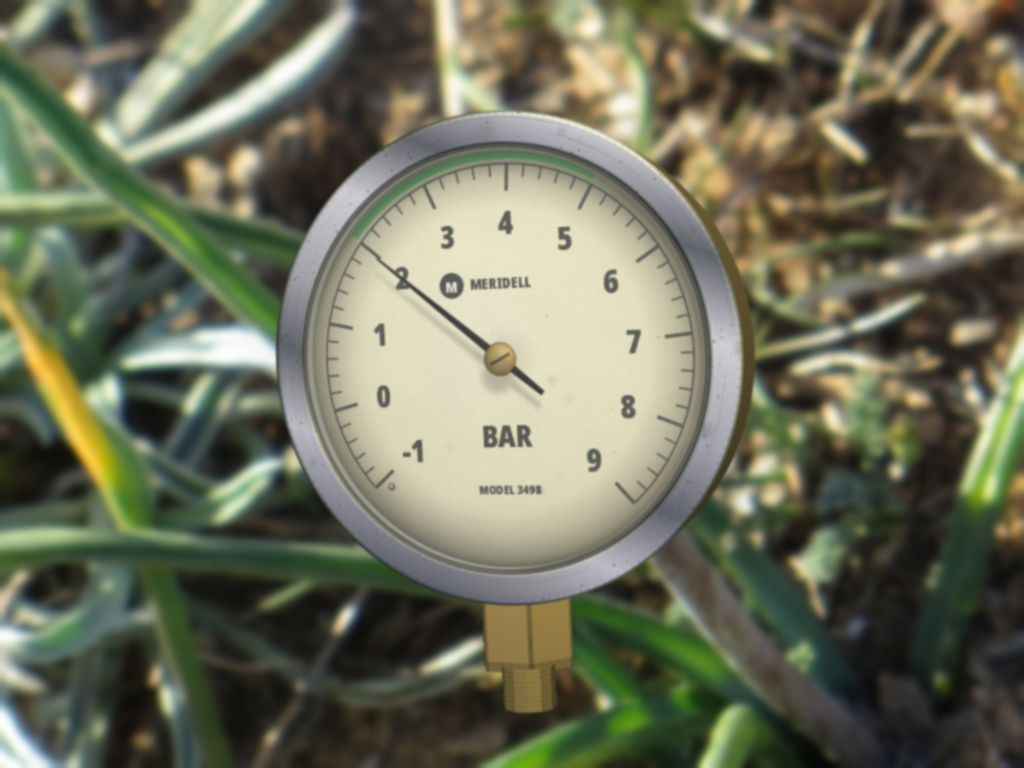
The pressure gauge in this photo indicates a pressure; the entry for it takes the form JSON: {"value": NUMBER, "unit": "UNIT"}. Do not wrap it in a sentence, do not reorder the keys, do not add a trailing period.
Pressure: {"value": 2, "unit": "bar"}
